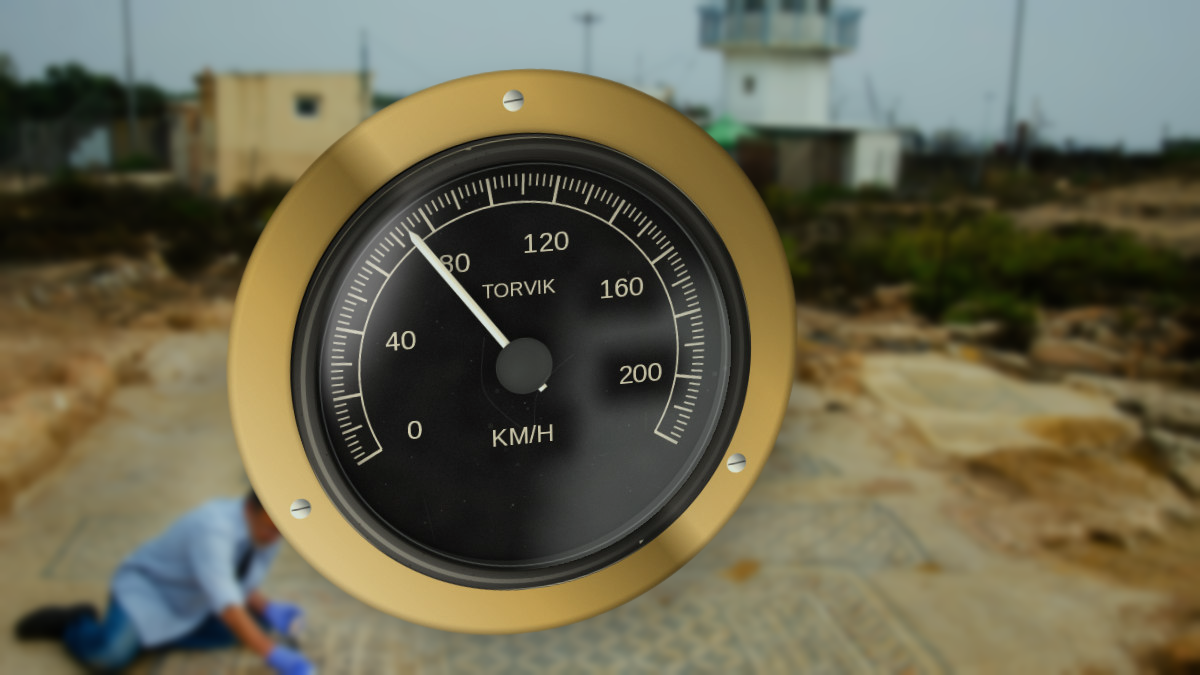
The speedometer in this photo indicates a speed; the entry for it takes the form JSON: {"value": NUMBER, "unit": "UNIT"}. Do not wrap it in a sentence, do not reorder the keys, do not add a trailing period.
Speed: {"value": 74, "unit": "km/h"}
